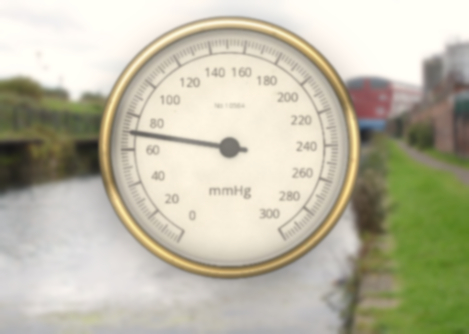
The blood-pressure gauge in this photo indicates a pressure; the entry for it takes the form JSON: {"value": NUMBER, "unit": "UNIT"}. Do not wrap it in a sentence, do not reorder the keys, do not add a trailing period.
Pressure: {"value": 70, "unit": "mmHg"}
